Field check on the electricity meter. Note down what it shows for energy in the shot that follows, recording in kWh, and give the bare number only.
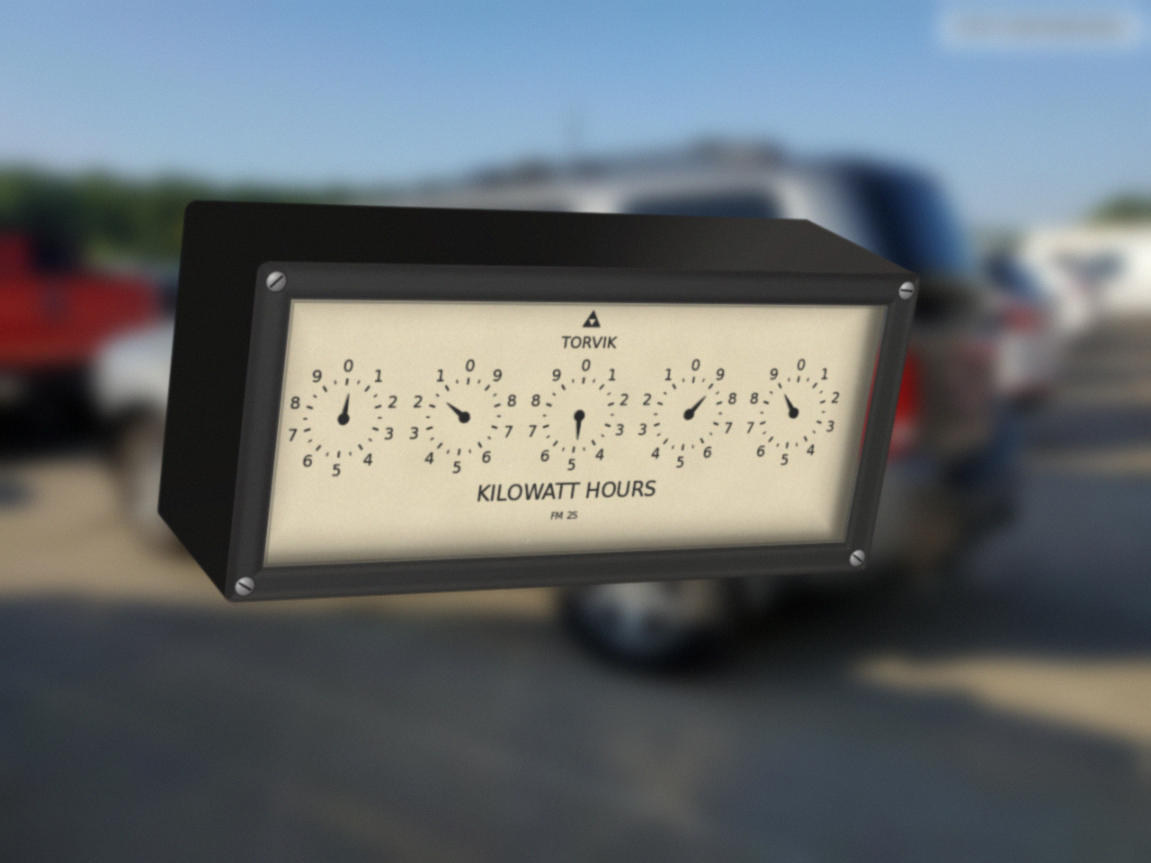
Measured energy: 1489
